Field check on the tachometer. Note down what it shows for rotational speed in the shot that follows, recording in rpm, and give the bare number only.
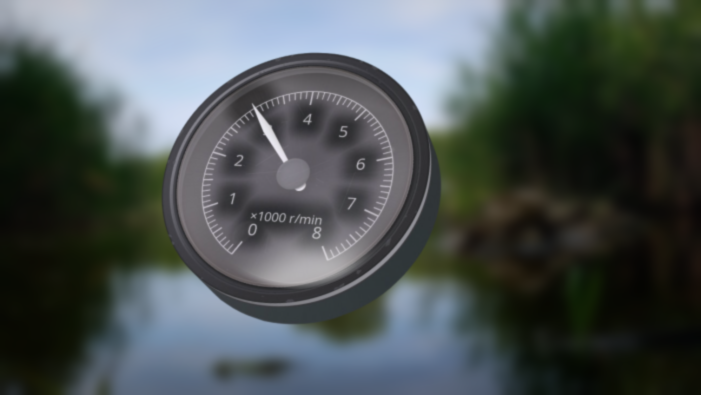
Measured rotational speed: 3000
